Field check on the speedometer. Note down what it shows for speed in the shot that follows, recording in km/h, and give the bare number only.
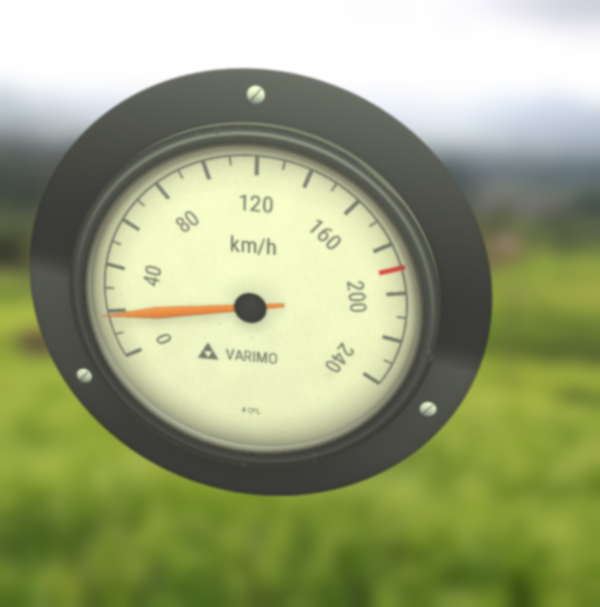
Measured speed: 20
